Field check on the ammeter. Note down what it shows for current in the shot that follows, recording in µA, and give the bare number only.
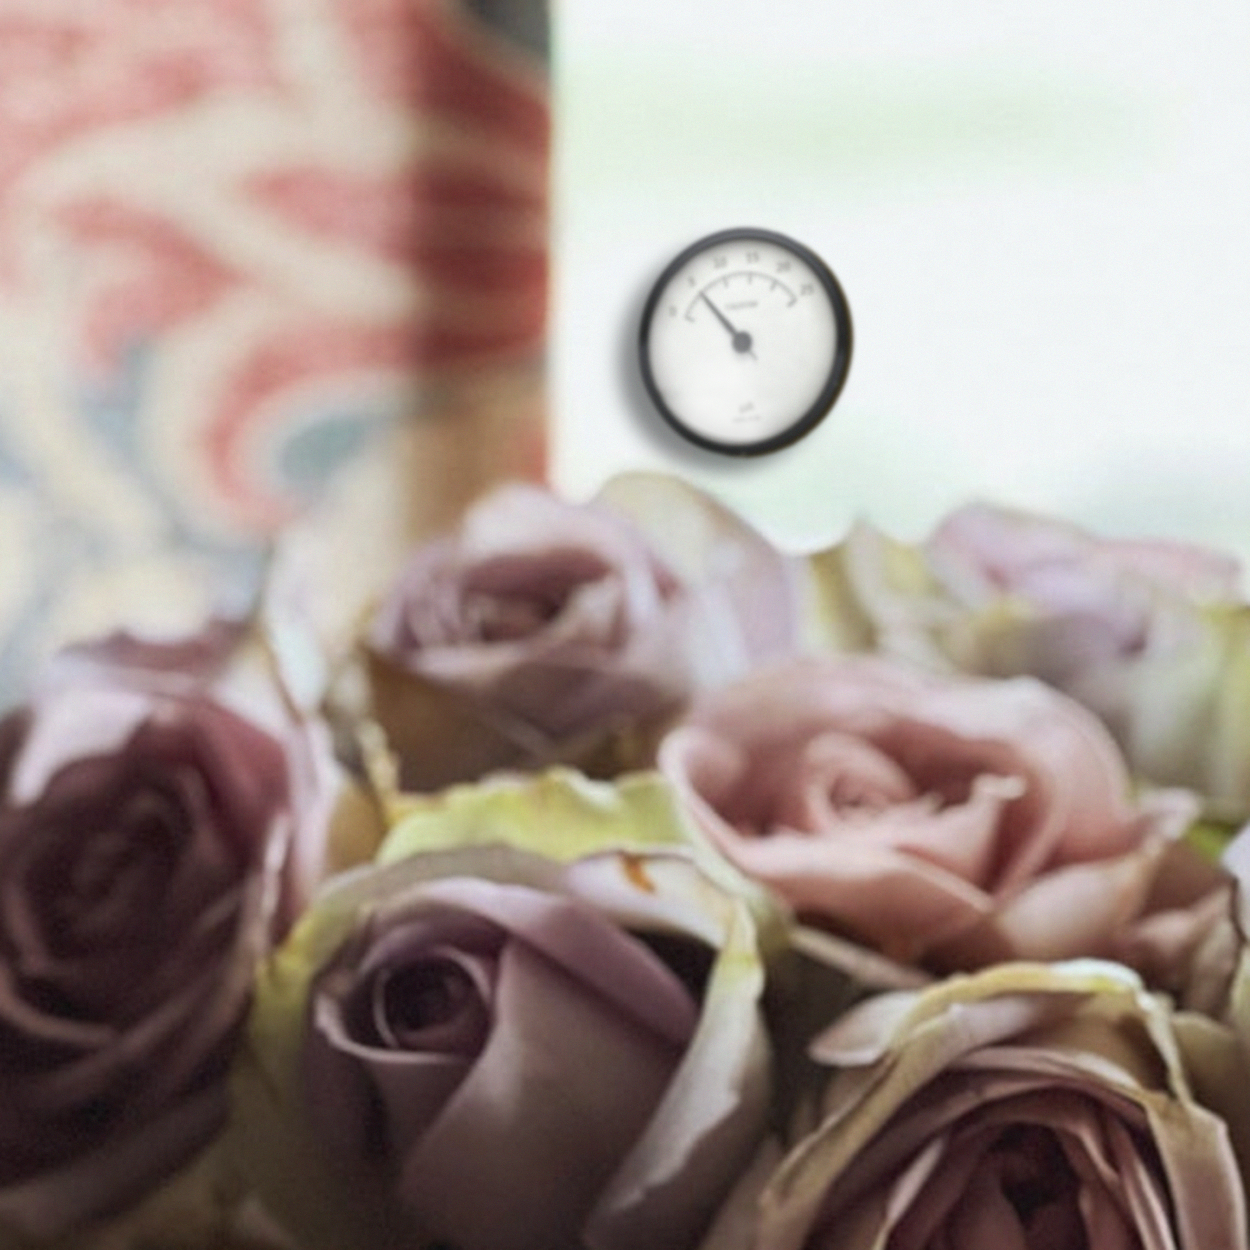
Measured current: 5
